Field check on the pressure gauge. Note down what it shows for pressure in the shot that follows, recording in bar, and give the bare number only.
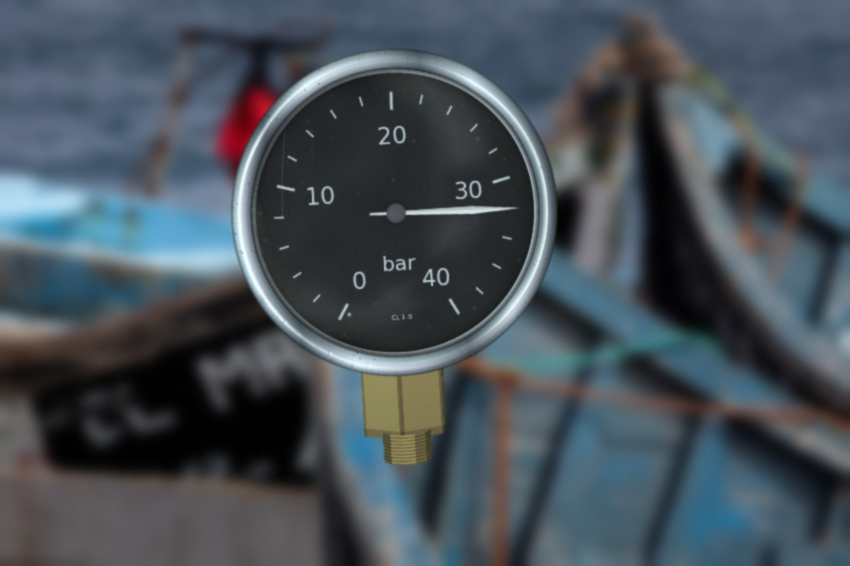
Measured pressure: 32
